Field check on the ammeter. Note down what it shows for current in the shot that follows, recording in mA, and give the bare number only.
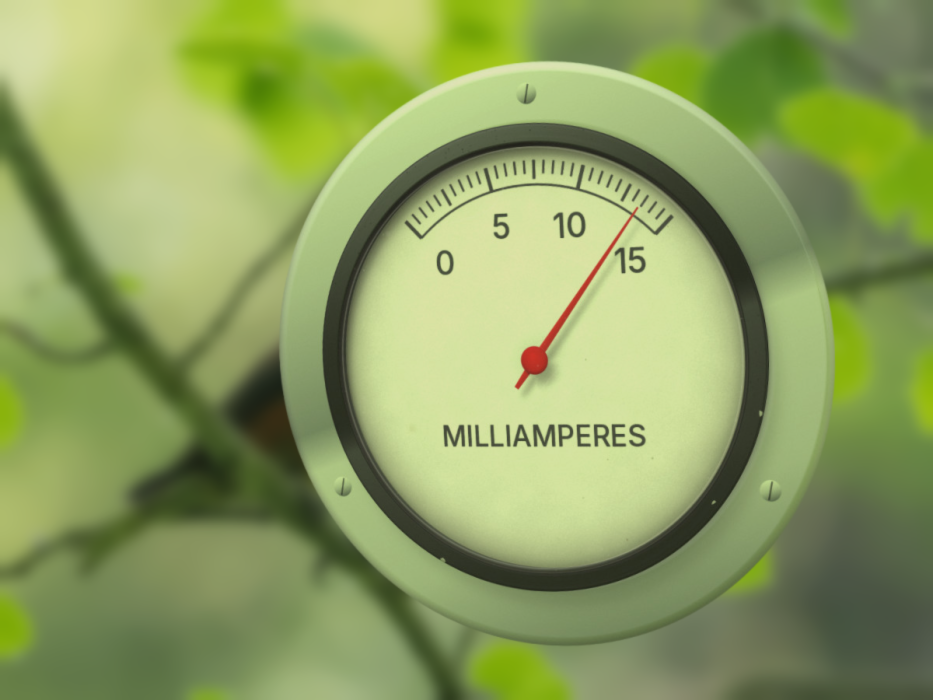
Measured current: 13.5
